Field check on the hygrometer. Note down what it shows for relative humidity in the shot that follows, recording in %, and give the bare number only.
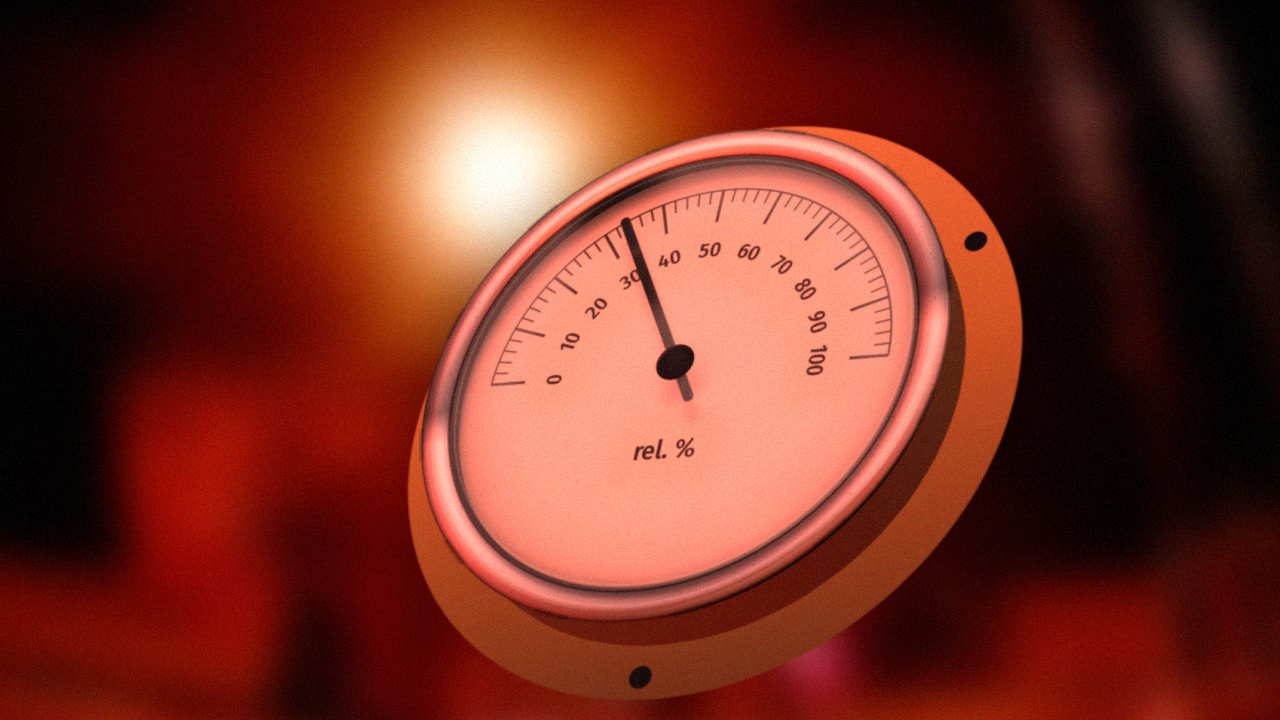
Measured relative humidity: 34
